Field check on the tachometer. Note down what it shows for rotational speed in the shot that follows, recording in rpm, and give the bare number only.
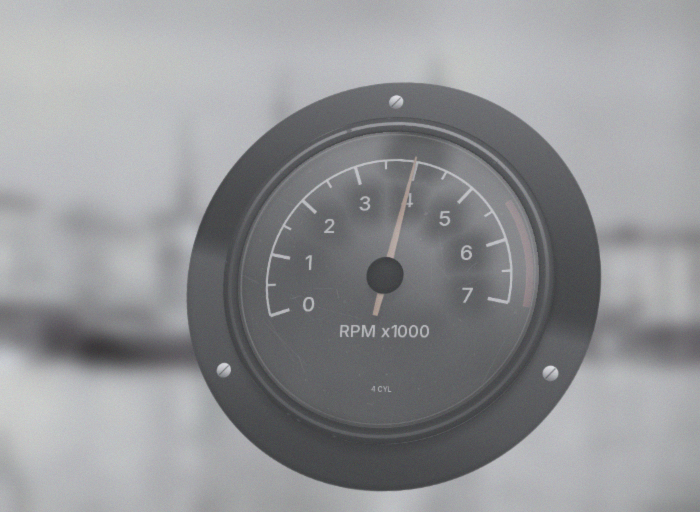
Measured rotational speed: 4000
